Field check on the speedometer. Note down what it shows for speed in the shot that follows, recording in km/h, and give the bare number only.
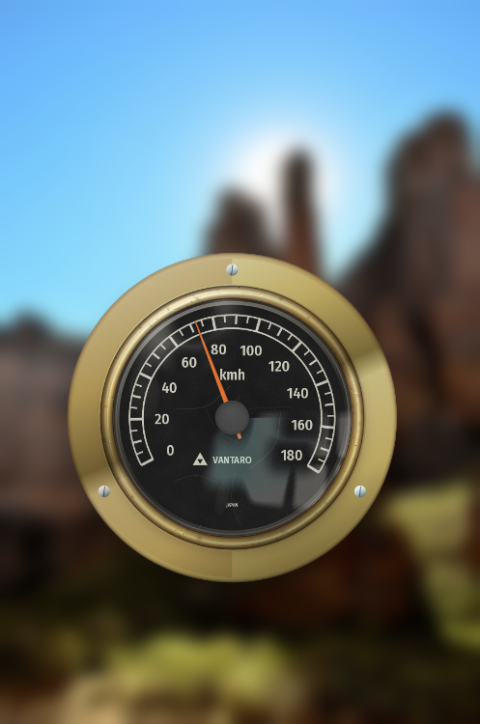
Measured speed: 72.5
